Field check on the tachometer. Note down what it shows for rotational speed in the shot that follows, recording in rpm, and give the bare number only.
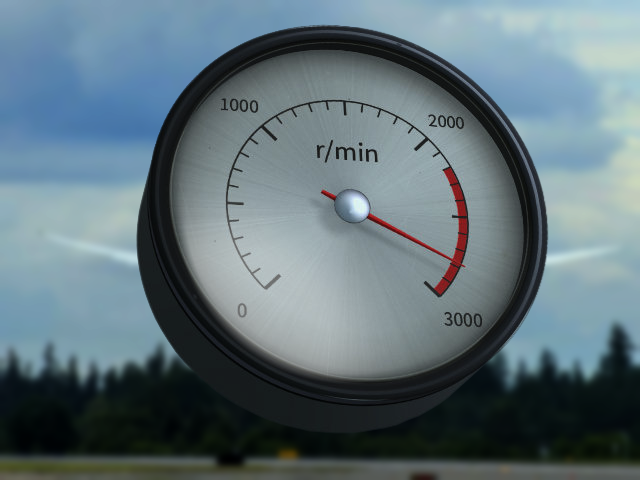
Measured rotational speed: 2800
